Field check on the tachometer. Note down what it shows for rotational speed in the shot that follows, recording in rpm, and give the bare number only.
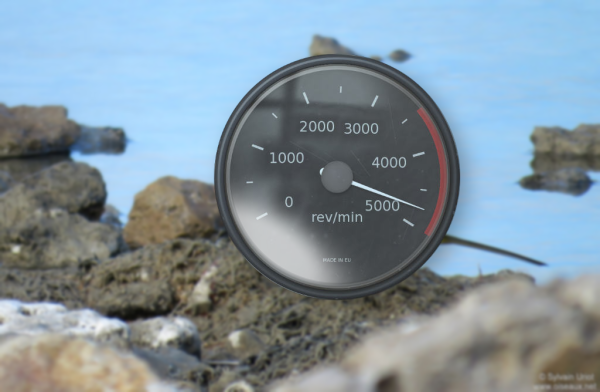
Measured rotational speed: 4750
